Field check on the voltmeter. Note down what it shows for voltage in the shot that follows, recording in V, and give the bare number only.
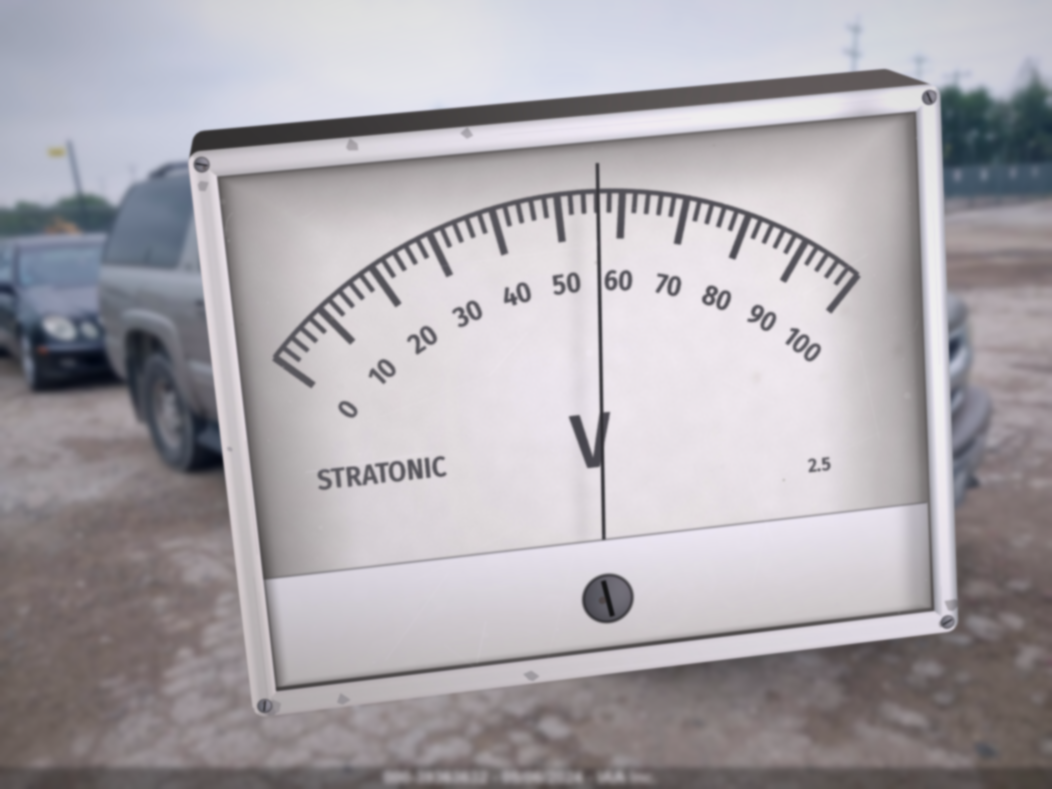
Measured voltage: 56
